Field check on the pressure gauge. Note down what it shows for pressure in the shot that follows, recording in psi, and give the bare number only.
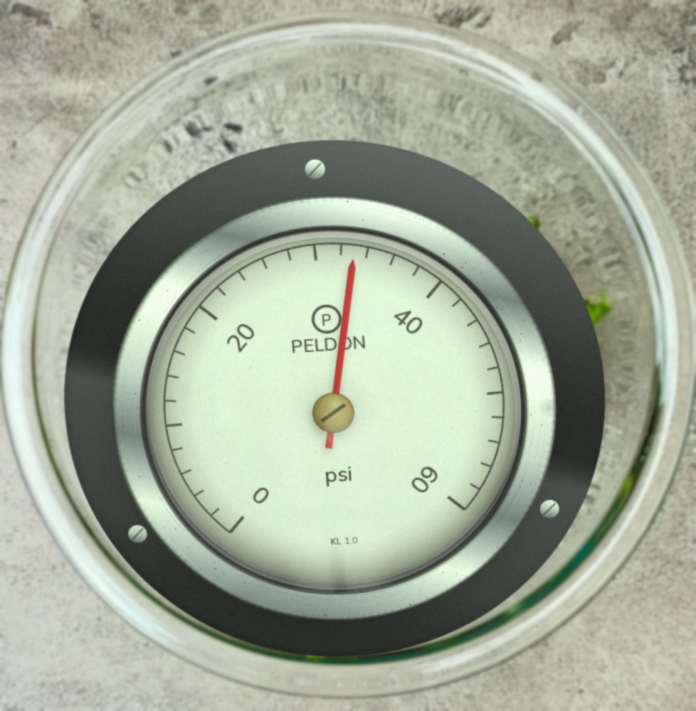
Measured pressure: 33
